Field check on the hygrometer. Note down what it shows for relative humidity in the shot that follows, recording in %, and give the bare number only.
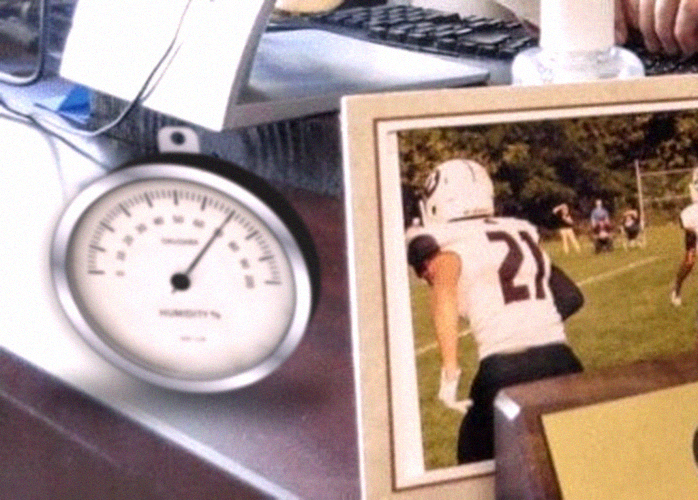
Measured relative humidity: 70
